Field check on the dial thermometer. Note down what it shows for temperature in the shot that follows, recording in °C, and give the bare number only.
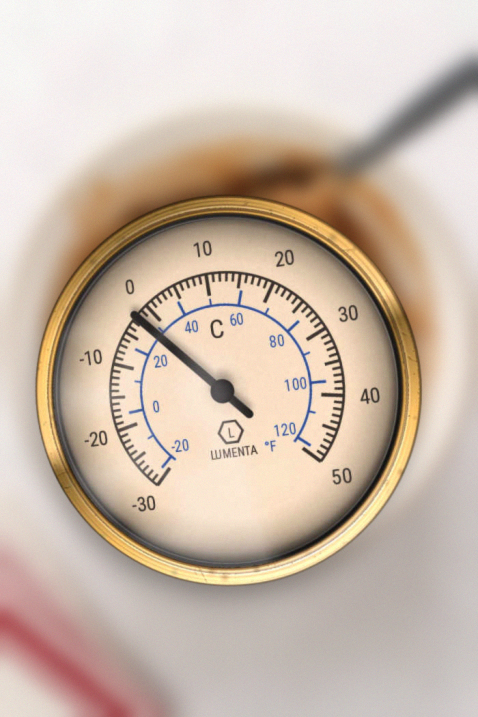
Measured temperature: -2
